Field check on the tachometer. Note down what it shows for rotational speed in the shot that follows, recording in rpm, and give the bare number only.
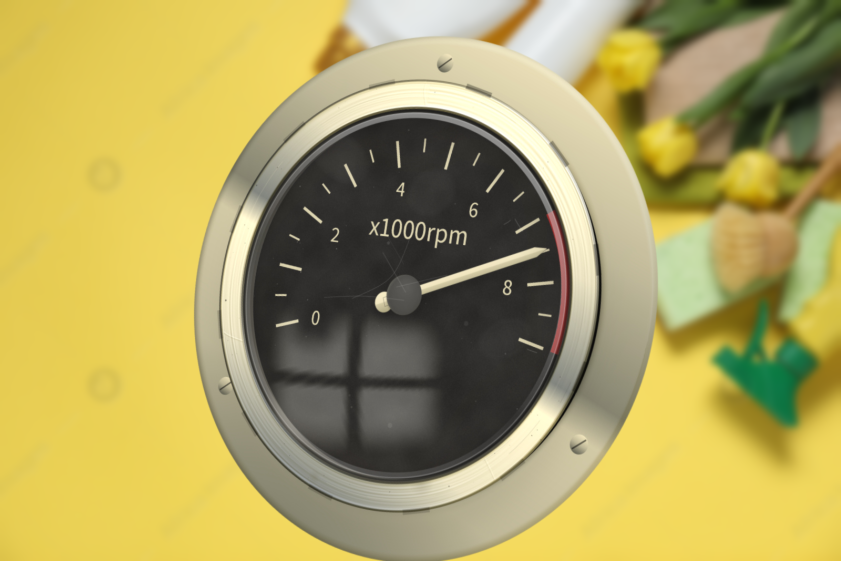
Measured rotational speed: 7500
